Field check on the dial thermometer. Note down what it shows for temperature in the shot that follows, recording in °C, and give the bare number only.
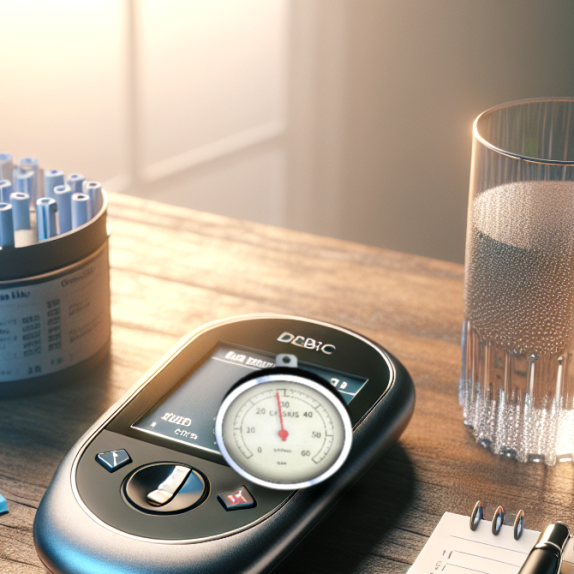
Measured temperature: 28
